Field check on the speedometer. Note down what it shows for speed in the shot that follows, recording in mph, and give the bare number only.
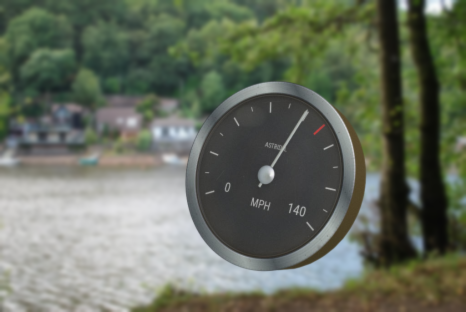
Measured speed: 80
